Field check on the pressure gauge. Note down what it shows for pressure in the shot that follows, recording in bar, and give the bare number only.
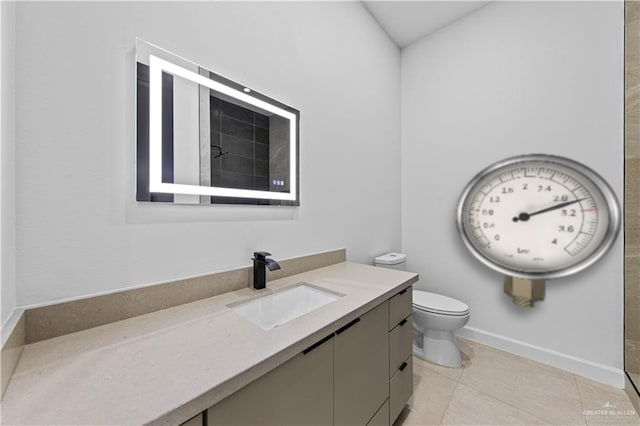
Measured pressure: 3
